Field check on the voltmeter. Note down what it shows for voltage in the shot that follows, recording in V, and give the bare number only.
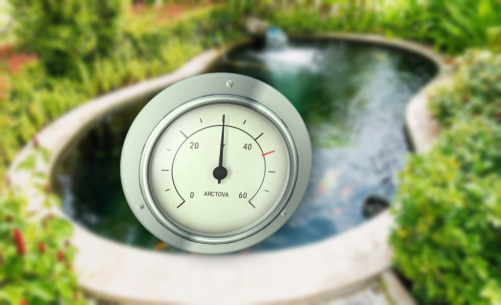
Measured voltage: 30
